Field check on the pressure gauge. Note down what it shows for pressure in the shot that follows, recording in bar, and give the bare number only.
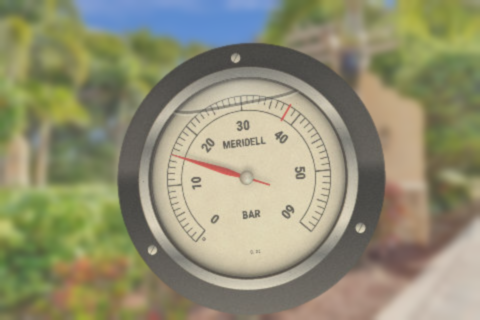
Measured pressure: 15
